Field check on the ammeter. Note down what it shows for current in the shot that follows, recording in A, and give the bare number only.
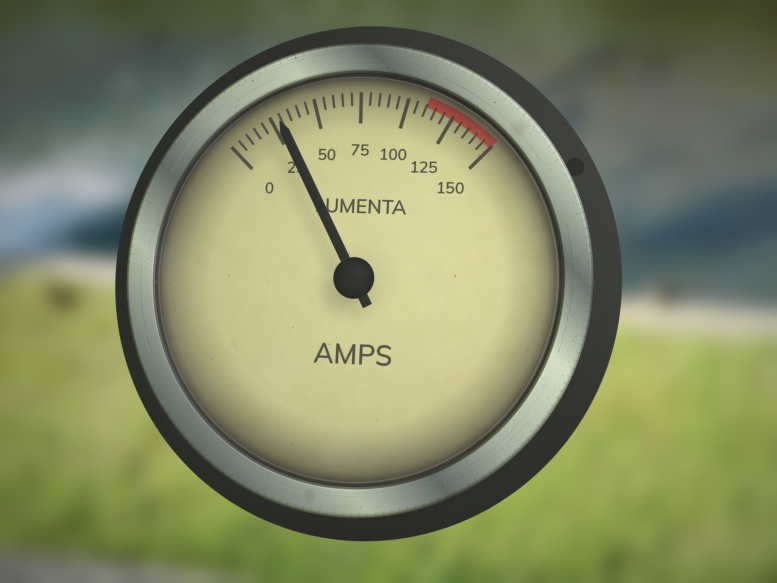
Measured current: 30
